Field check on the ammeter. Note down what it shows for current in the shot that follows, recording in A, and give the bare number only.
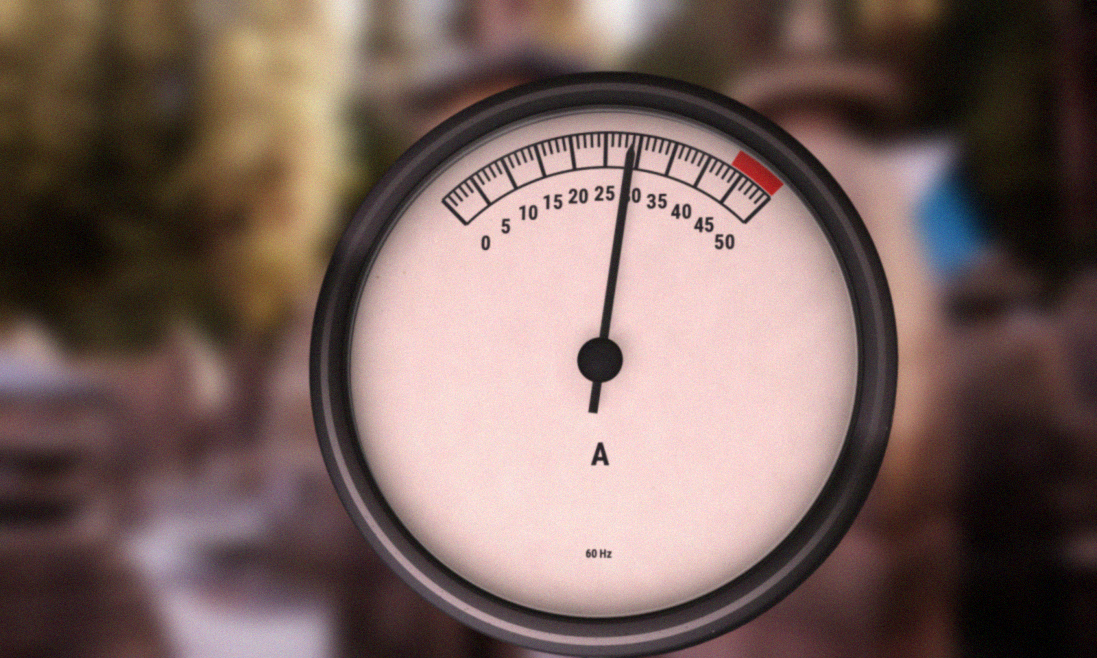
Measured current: 29
